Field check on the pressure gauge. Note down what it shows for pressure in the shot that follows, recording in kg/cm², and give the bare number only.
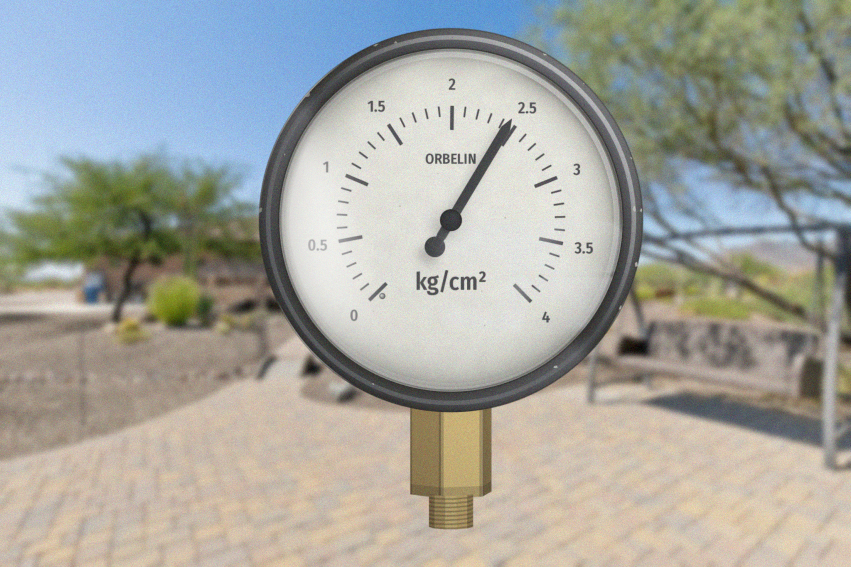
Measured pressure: 2.45
